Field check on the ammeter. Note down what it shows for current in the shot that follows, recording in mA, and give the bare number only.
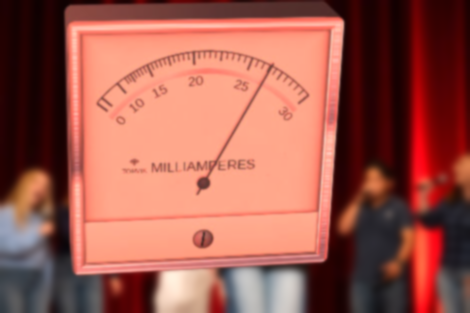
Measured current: 26.5
